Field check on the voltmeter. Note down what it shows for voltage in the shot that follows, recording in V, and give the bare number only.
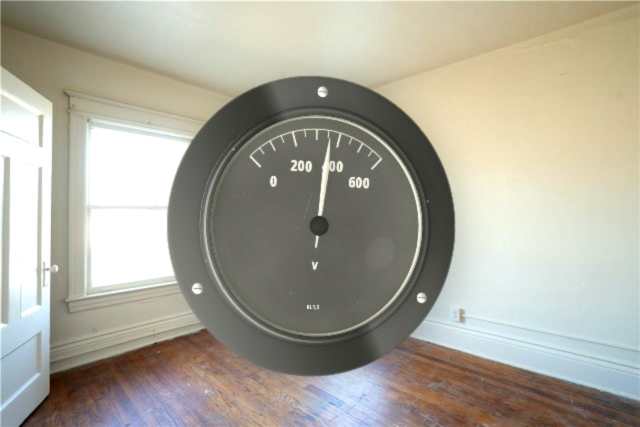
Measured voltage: 350
